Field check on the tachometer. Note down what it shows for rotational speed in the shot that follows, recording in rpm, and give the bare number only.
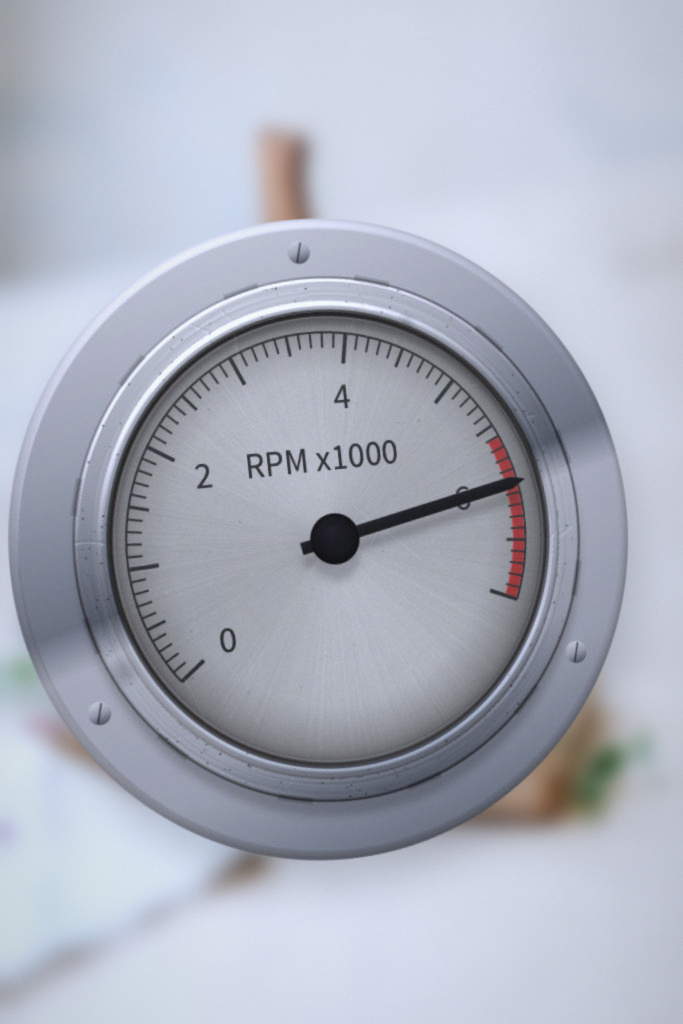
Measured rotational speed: 6000
